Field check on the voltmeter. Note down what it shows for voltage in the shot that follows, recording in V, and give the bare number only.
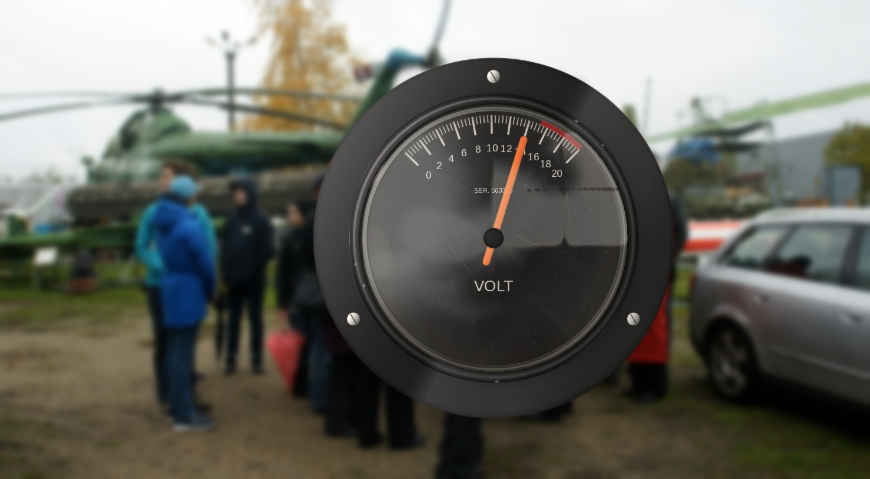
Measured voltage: 14
